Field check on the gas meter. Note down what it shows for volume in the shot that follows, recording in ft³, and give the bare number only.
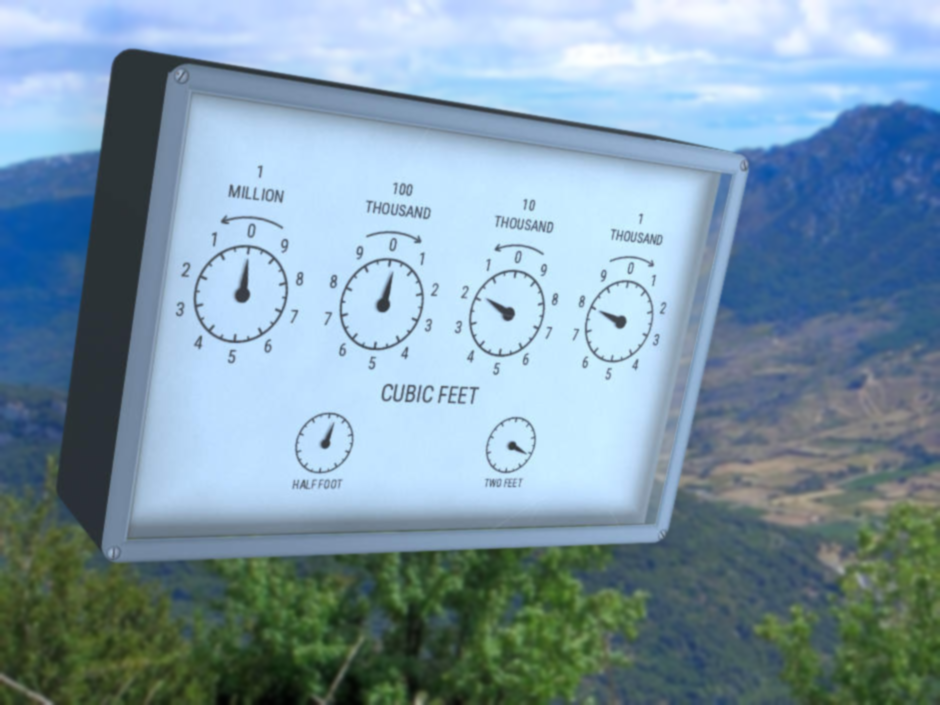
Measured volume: 1800
